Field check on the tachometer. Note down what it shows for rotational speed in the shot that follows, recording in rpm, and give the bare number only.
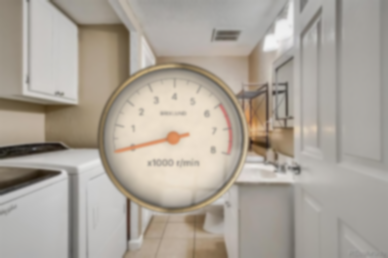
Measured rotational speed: 0
